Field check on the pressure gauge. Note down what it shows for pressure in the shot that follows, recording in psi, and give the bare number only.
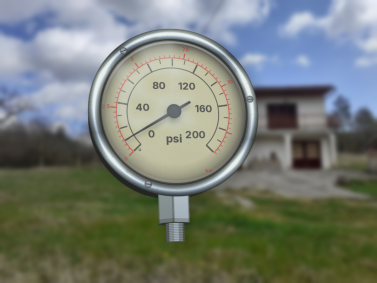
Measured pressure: 10
